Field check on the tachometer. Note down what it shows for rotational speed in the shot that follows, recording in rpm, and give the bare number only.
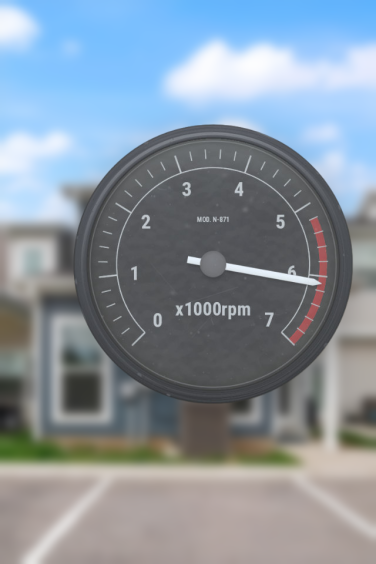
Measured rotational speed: 6100
